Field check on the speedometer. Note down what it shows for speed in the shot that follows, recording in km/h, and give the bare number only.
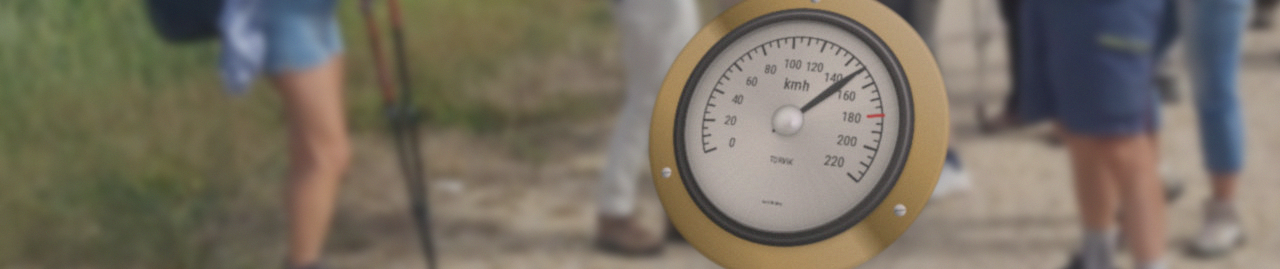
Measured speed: 150
